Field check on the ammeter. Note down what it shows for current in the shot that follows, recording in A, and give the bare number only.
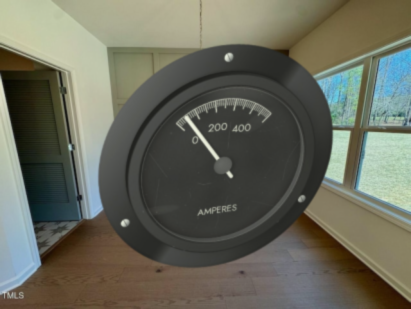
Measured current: 50
